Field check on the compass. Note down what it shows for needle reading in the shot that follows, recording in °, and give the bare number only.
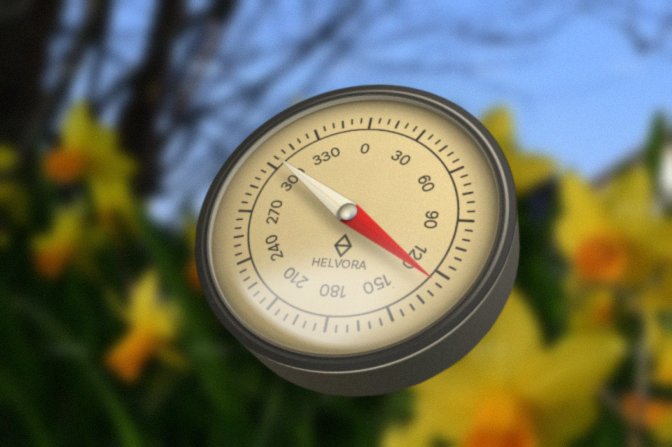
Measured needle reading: 125
